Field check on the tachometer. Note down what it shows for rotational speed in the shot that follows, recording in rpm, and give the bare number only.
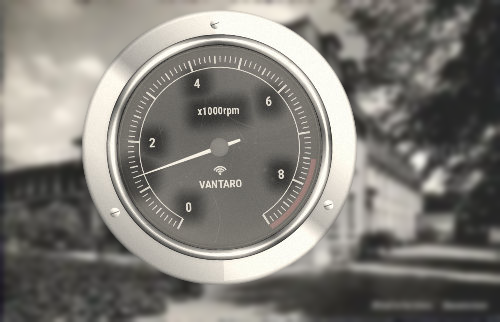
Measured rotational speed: 1300
